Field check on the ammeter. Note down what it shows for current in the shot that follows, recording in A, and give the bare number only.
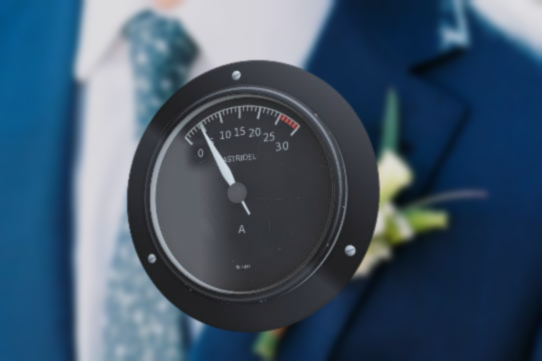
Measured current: 5
